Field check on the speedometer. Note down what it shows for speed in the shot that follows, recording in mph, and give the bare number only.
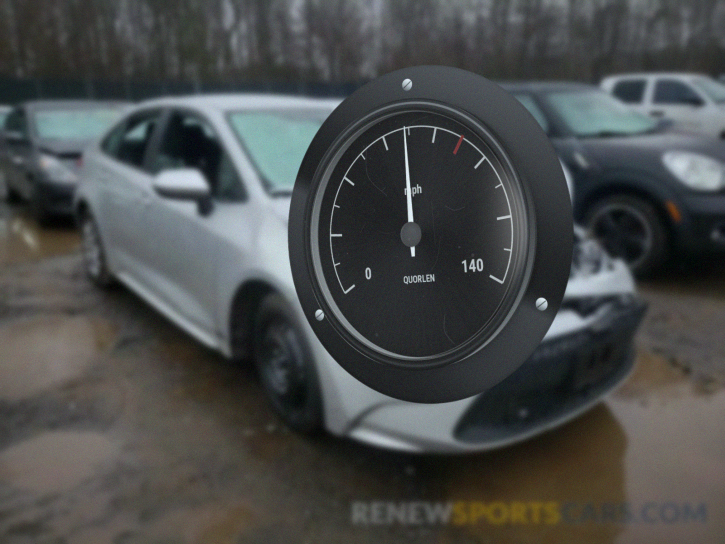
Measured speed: 70
